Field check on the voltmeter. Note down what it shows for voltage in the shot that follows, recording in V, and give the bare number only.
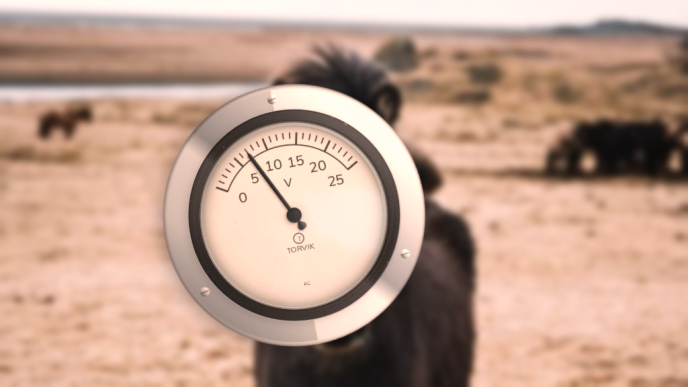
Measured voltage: 7
